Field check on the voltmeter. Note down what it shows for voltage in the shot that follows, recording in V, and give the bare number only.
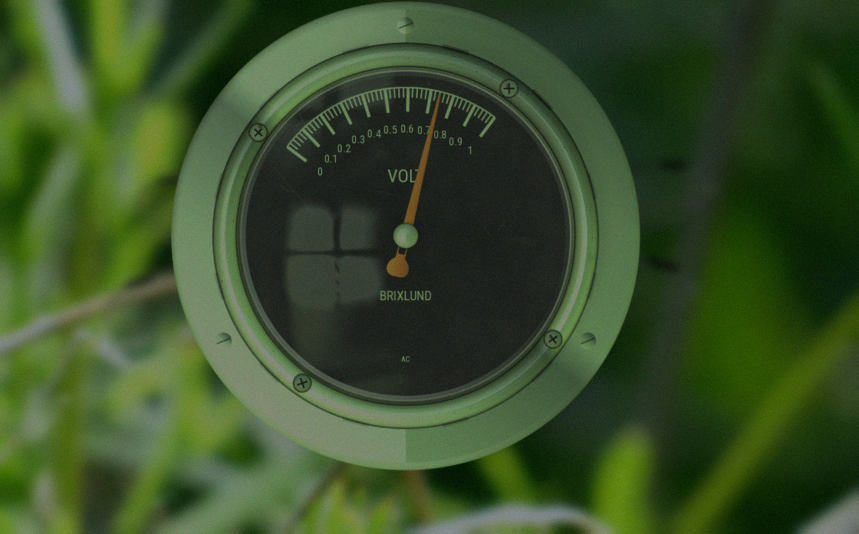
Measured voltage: 0.74
